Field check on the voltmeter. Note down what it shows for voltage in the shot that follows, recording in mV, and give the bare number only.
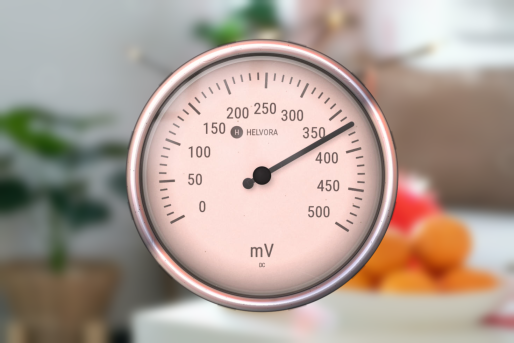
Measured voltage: 370
